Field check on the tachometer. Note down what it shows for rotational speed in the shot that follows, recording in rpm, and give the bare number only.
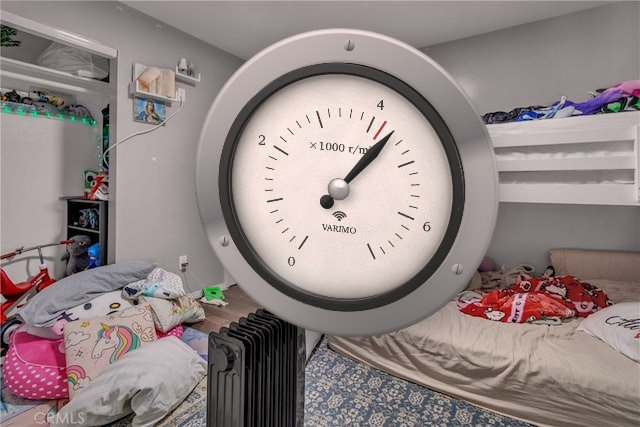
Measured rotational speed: 4400
